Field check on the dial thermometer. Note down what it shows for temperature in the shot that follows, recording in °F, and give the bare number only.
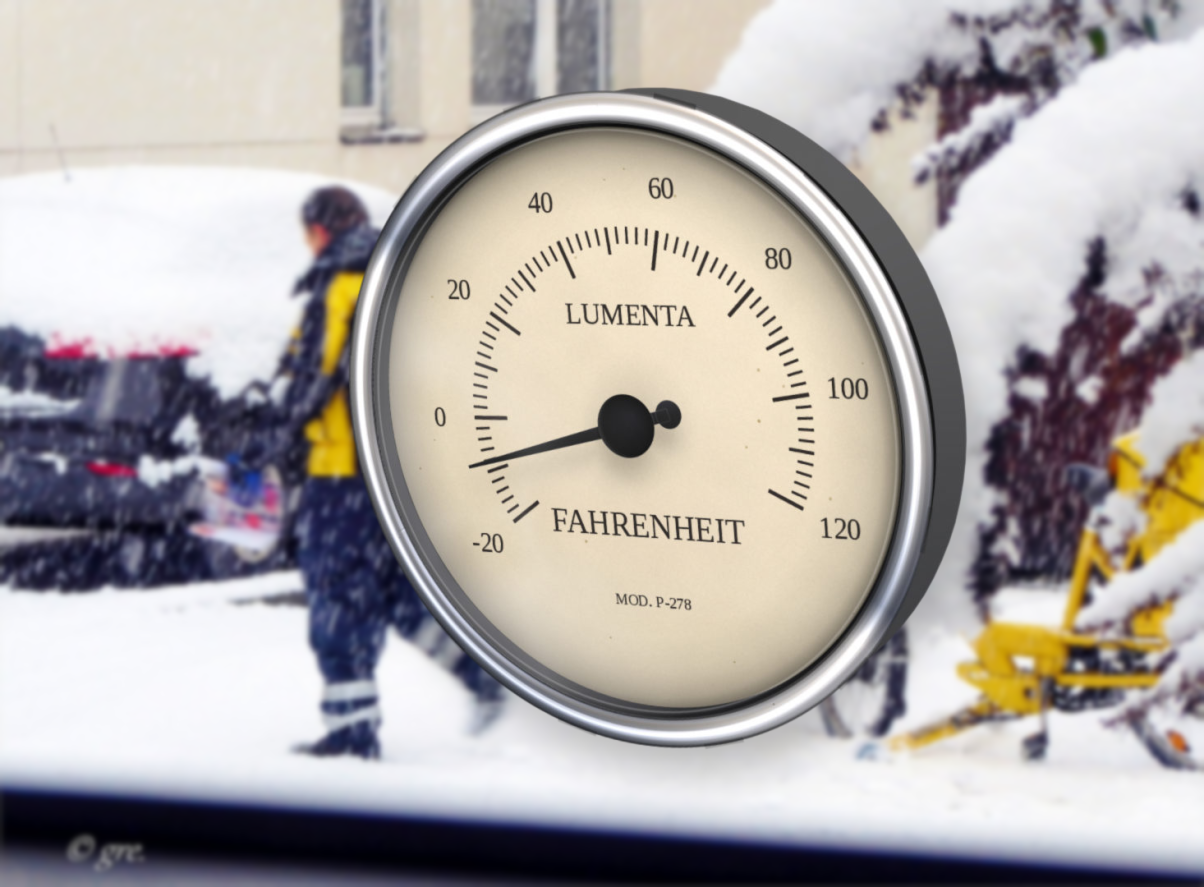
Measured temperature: -8
